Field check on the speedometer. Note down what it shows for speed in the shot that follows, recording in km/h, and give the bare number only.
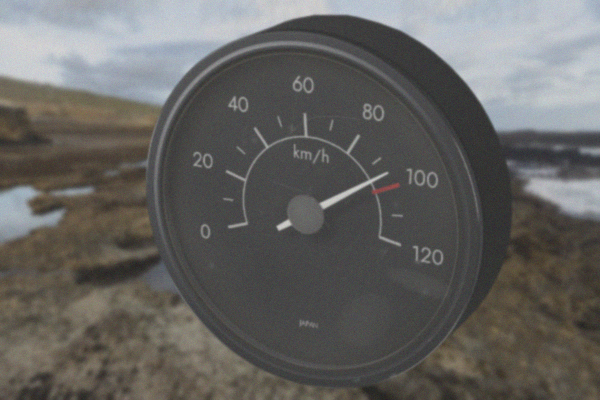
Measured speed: 95
